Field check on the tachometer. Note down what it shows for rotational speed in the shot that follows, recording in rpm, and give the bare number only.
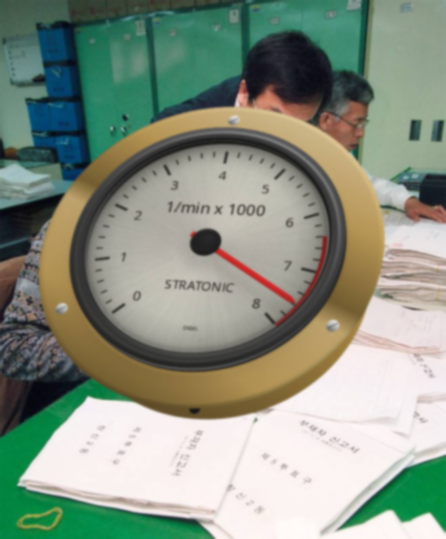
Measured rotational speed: 7600
